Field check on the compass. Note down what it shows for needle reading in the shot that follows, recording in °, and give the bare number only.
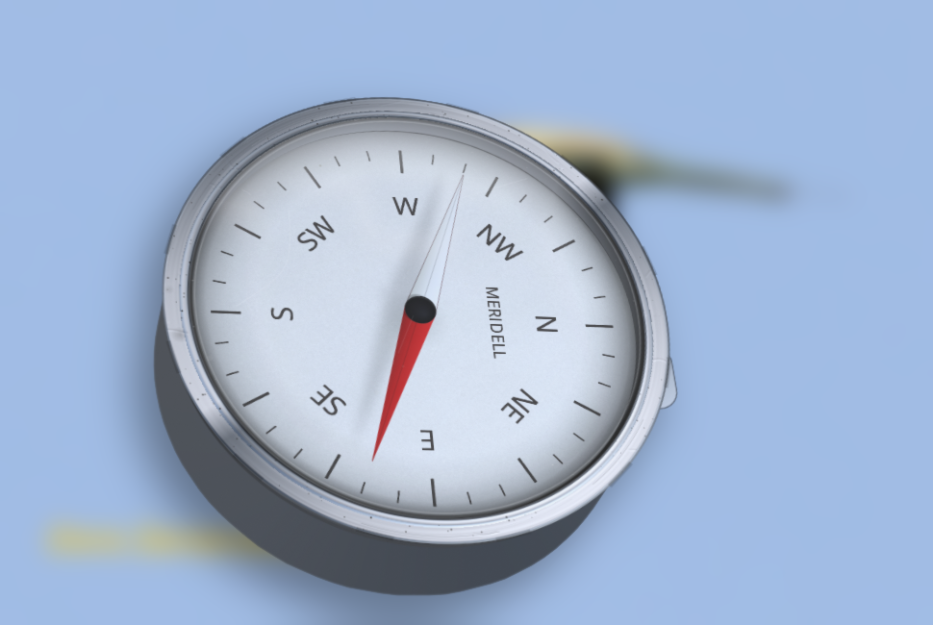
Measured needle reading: 110
